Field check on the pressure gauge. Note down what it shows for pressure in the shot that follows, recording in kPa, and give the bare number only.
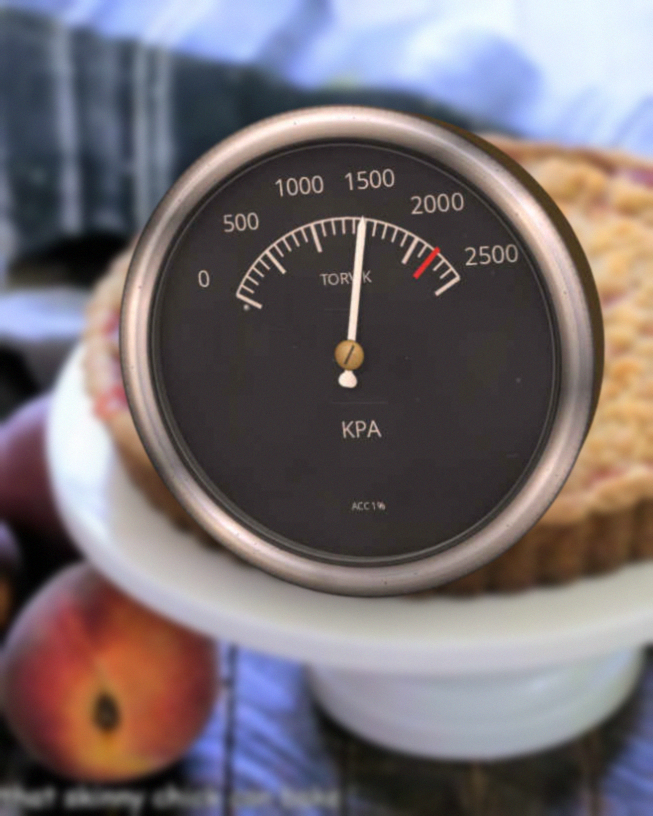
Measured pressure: 1500
